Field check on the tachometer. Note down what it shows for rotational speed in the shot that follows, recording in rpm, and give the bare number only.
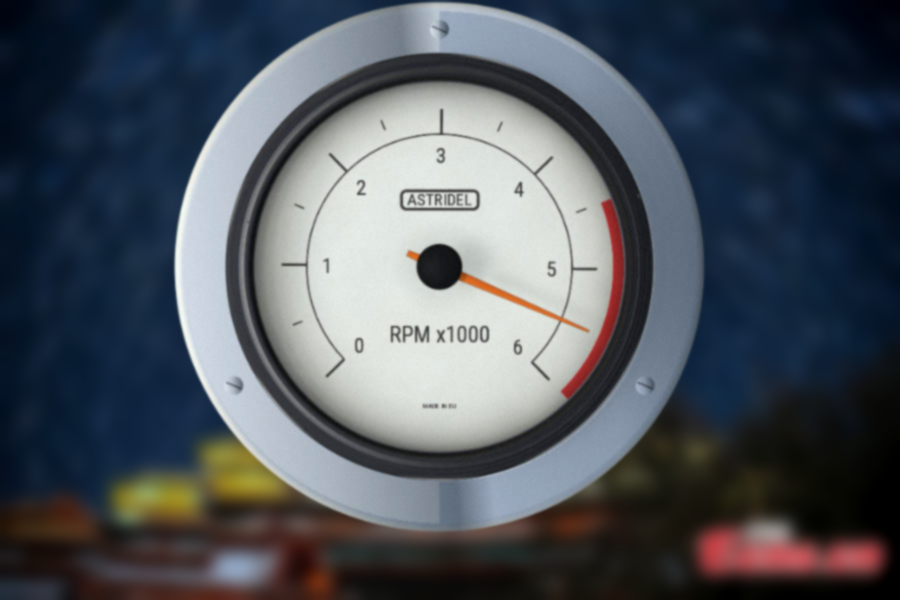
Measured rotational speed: 5500
